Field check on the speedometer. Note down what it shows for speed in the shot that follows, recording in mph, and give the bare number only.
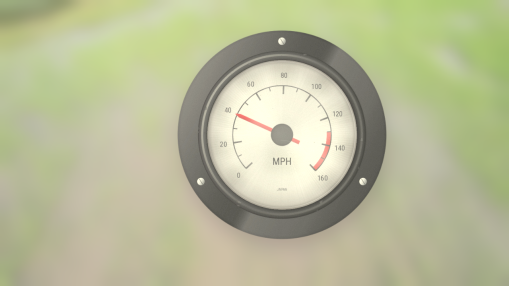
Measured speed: 40
